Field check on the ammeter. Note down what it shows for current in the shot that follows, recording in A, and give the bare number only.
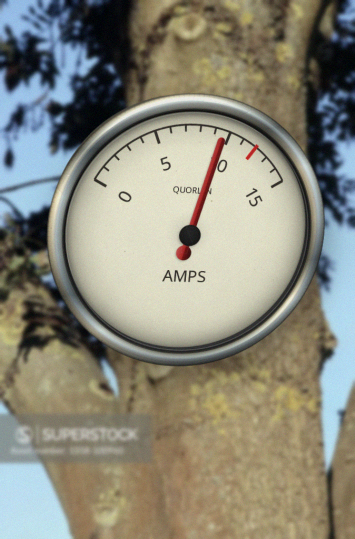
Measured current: 9.5
